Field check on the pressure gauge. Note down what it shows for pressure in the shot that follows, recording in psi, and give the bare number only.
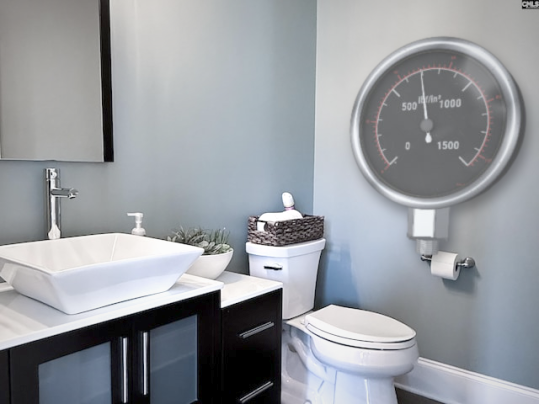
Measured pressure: 700
